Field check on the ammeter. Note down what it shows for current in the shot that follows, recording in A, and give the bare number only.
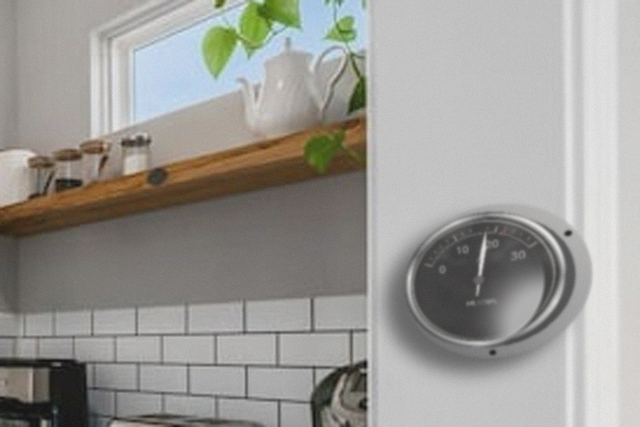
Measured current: 18
